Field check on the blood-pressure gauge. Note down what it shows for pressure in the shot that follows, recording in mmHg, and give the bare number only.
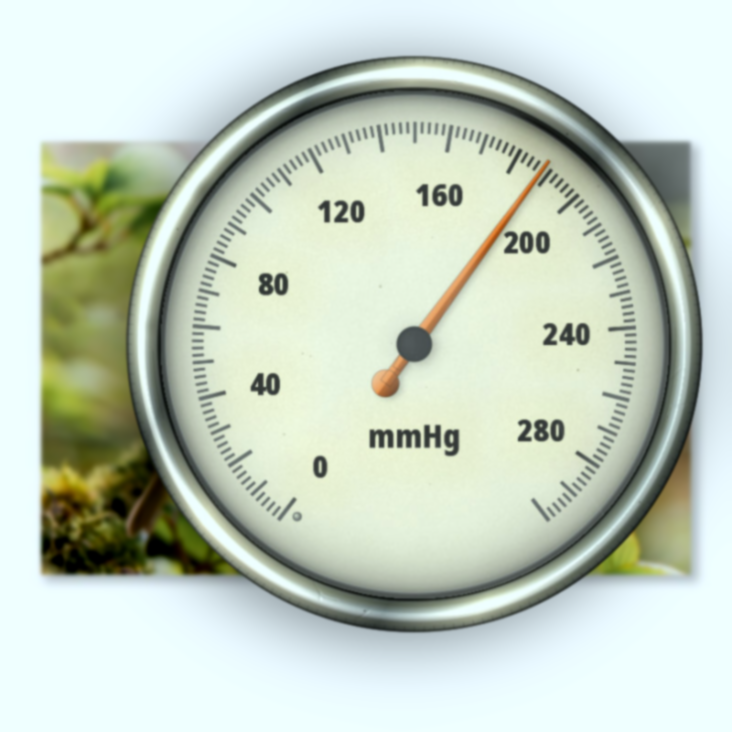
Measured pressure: 188
